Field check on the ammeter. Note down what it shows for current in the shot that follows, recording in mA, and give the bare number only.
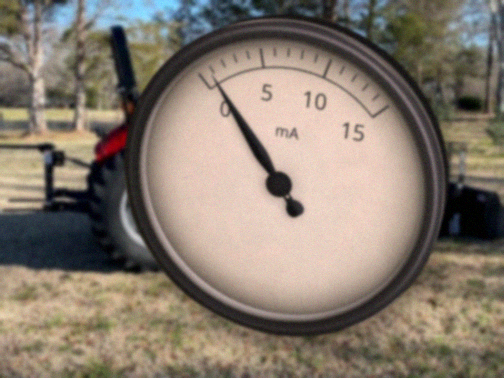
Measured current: 1
